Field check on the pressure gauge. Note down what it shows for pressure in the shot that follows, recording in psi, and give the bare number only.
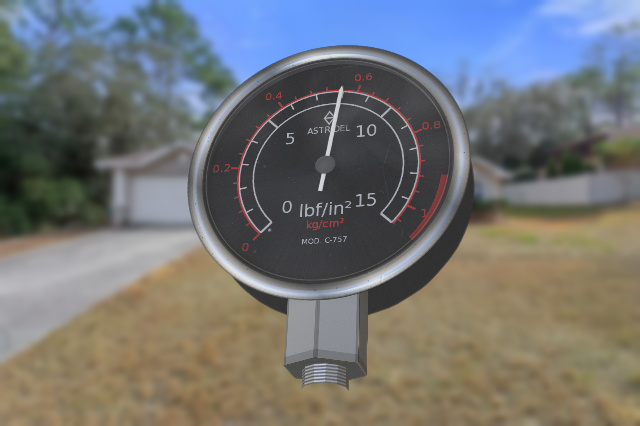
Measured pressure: 8
